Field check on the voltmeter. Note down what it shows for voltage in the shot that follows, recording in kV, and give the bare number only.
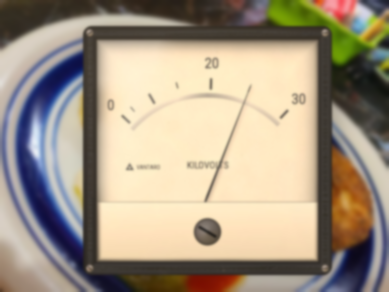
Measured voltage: 25
